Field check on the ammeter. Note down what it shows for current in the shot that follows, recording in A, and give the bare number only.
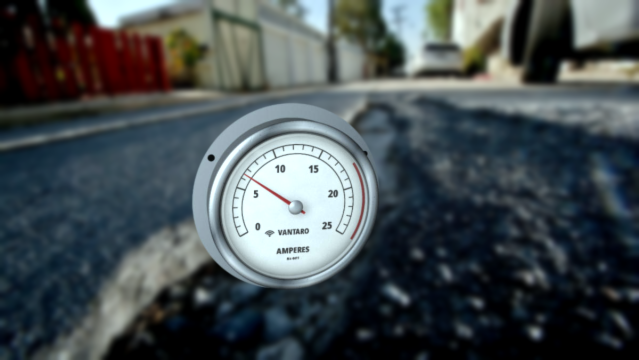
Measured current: 6.5
